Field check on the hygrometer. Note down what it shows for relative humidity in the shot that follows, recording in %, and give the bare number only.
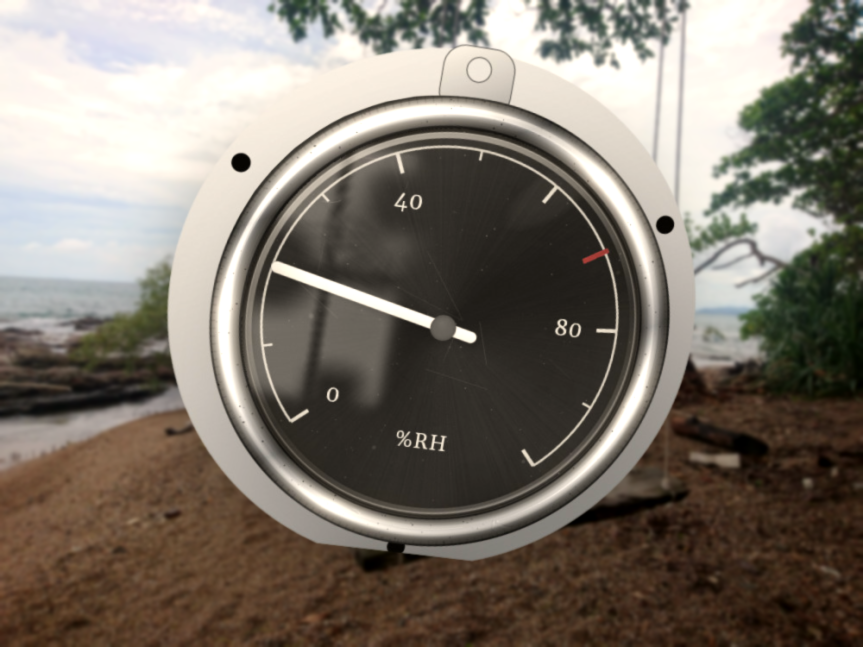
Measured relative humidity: 20
